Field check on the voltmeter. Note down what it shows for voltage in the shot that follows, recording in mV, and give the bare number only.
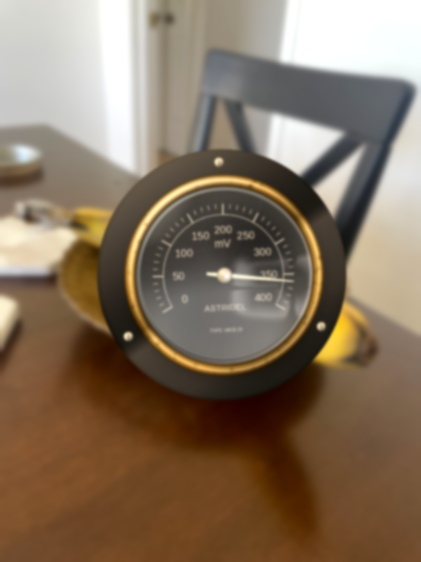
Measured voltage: 360
